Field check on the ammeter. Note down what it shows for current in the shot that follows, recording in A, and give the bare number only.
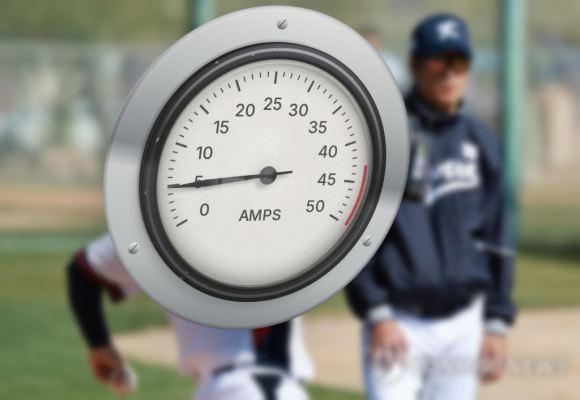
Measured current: 5
